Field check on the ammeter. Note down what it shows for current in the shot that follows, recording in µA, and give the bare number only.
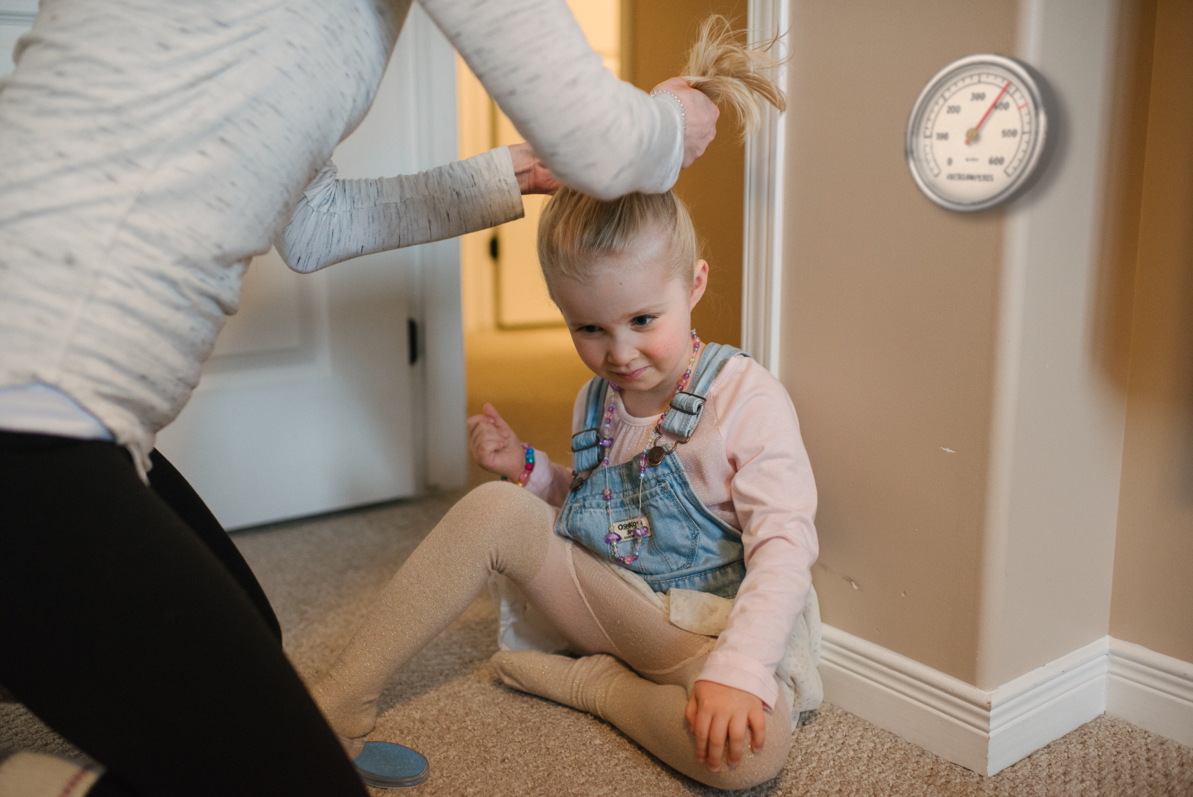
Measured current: 380
